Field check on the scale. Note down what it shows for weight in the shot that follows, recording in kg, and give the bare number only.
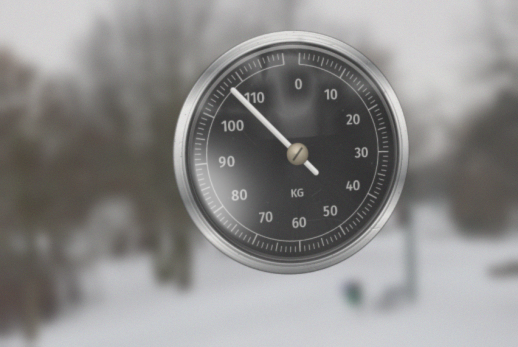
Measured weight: 107
